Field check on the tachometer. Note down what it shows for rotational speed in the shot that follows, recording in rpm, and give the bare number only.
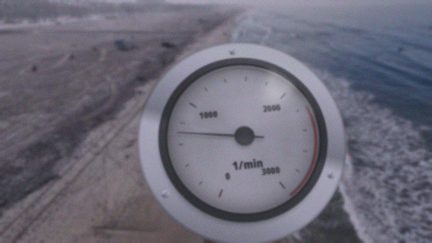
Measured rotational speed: 700
